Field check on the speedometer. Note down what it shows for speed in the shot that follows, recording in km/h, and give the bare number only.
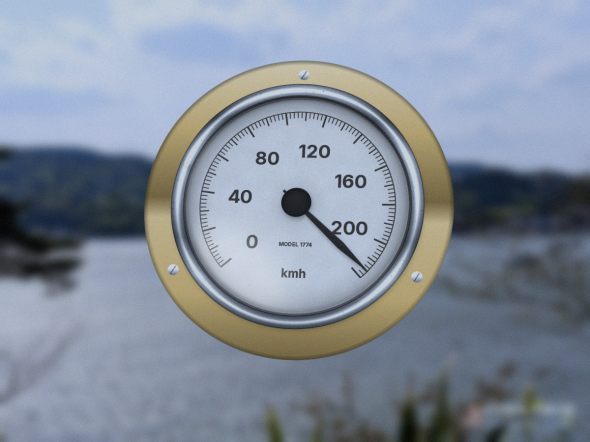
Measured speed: 216
